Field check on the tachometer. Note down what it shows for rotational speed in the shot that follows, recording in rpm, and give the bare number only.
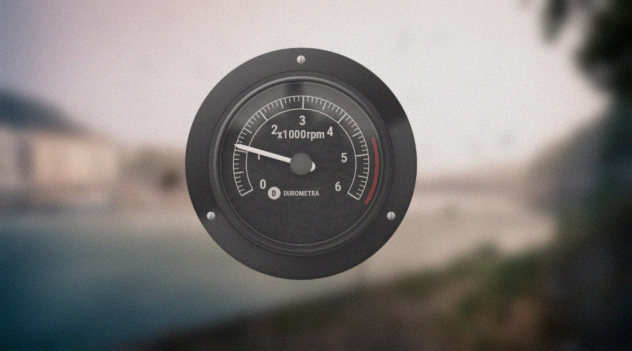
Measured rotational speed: 1100
